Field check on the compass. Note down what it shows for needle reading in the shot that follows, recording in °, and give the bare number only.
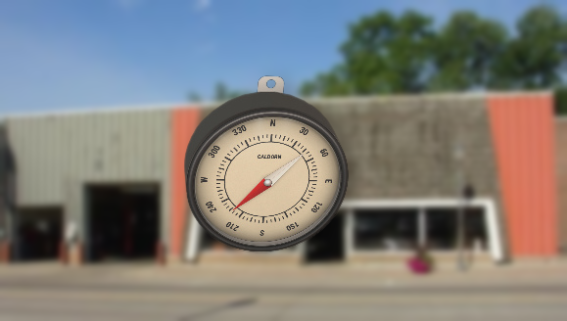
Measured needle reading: 225
